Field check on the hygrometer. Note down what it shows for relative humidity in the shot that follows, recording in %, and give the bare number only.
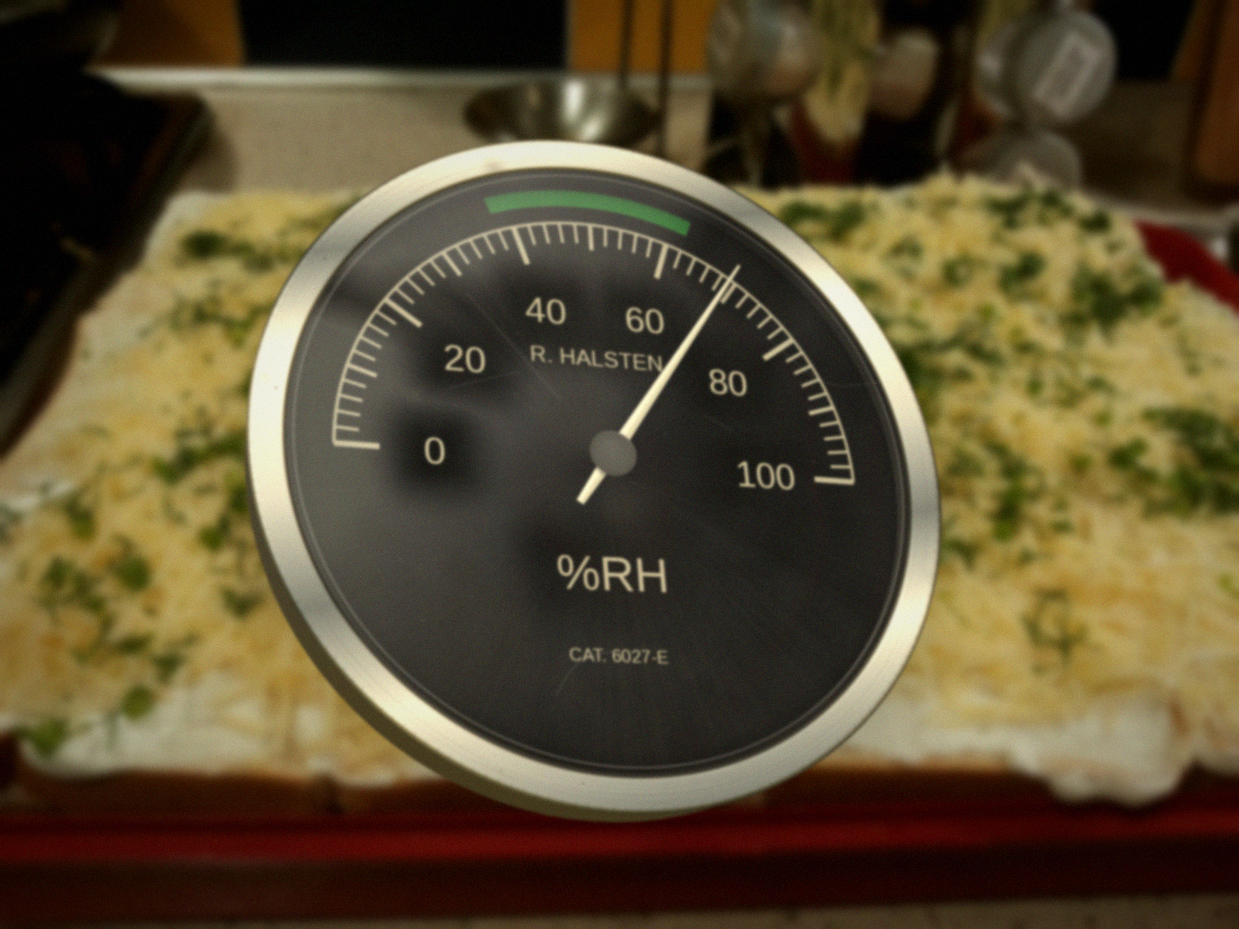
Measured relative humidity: 69
